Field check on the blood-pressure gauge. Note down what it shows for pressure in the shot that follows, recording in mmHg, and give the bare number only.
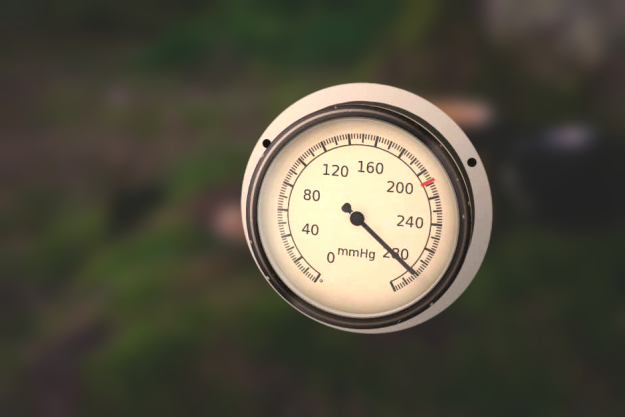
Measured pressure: 280
